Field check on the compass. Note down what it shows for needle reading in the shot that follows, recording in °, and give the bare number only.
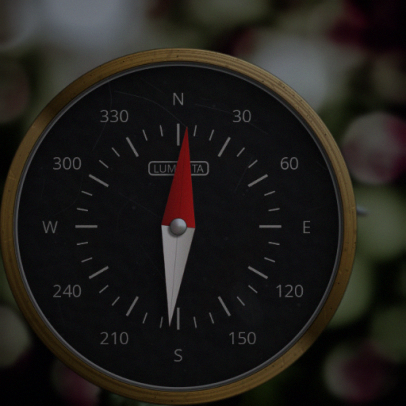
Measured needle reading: 5
